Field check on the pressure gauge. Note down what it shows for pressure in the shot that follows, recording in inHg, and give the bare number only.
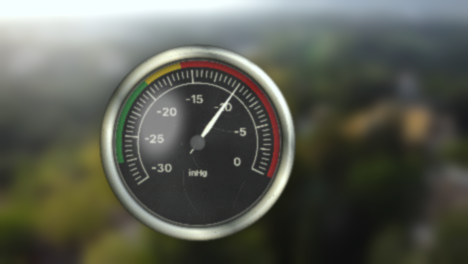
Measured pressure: -10
